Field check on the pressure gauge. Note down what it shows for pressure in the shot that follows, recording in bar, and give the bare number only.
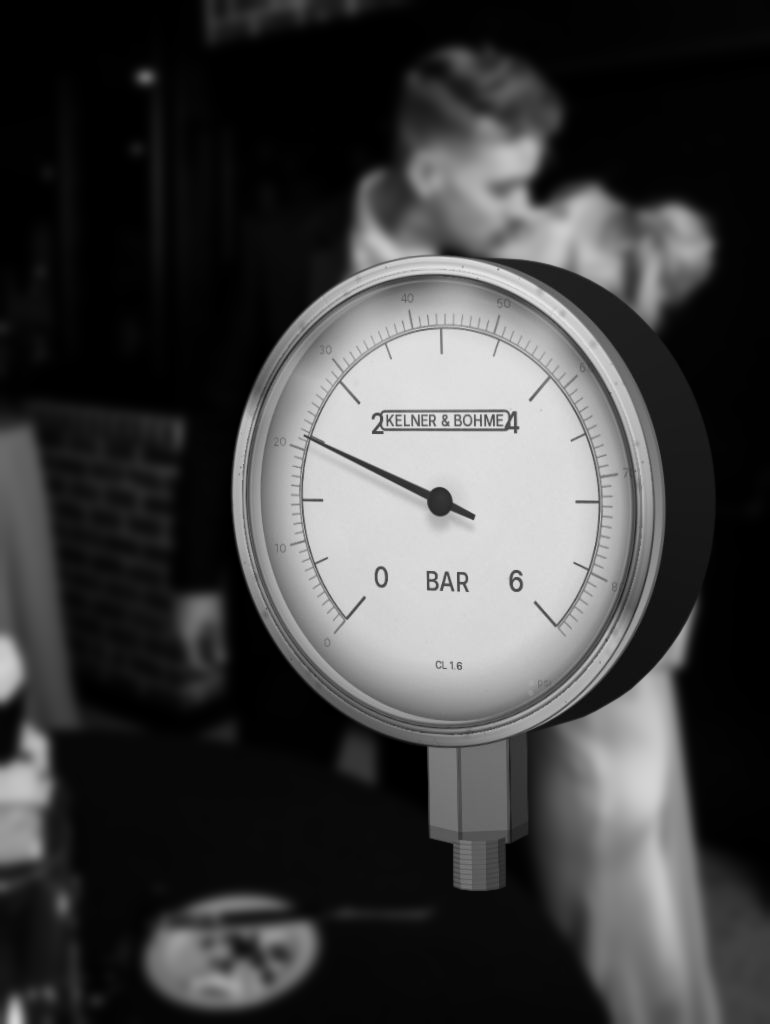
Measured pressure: 1.5
